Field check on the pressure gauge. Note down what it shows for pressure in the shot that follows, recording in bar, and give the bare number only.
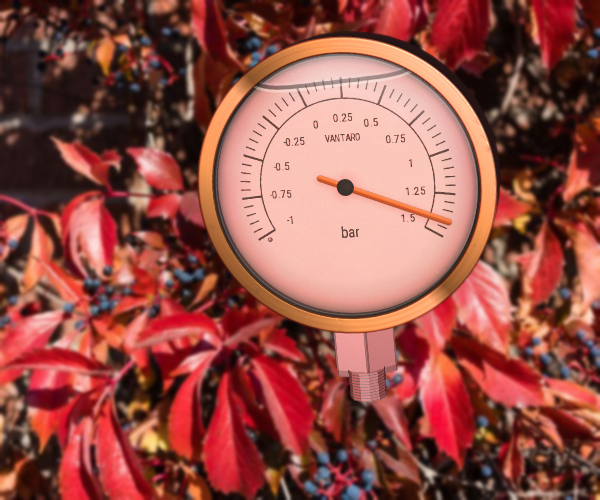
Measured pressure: 1.4
